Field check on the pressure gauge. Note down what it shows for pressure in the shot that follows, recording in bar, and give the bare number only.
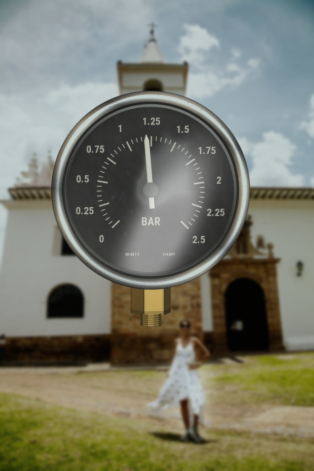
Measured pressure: 1.2
